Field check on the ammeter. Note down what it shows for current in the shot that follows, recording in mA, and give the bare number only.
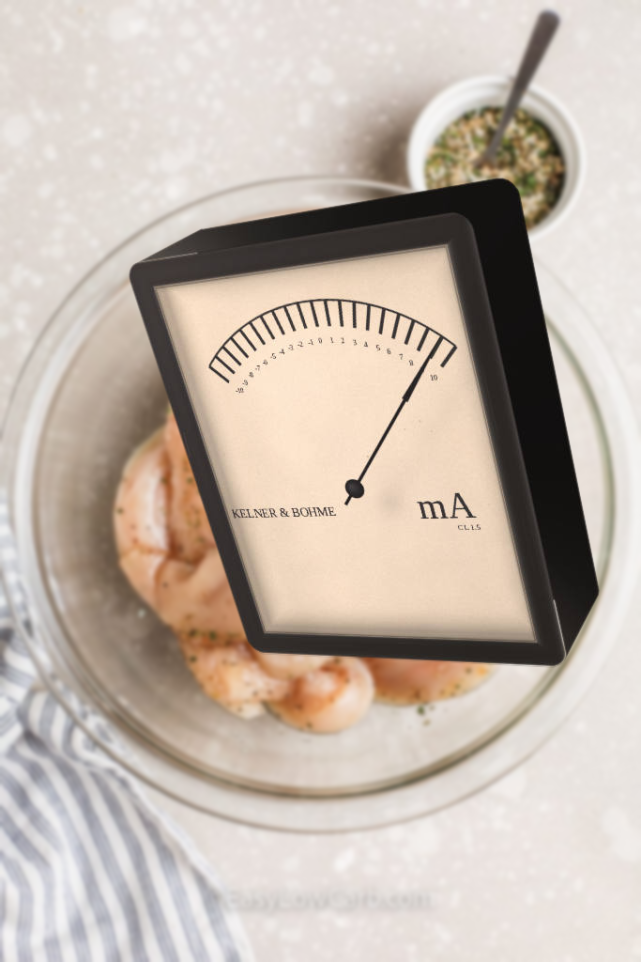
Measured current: 9
